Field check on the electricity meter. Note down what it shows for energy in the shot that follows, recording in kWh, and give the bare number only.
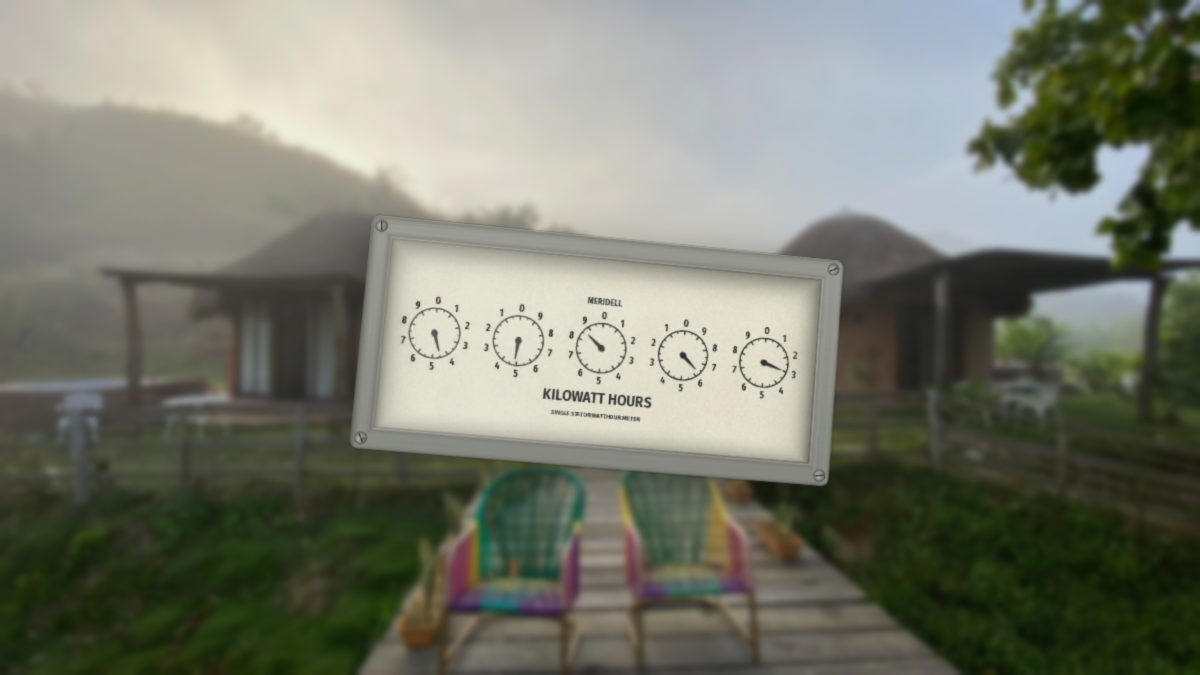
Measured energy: 44863
